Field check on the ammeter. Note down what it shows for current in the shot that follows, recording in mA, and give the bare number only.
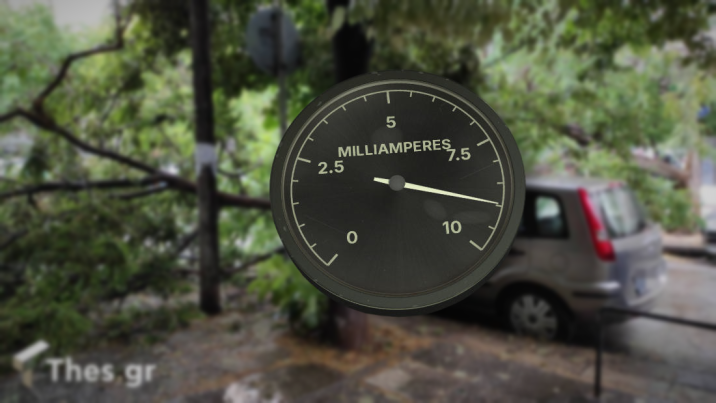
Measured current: 9
